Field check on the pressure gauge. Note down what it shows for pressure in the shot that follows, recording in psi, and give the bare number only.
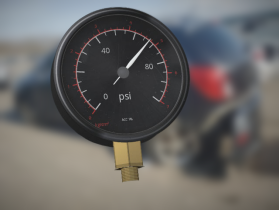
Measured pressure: 67.5
